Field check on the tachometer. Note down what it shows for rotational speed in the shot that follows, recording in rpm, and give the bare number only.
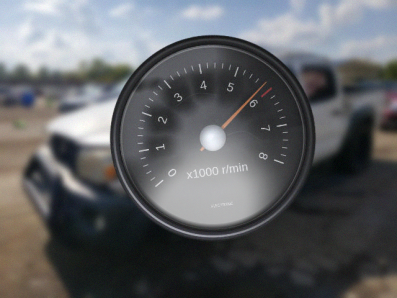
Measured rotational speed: 5800
